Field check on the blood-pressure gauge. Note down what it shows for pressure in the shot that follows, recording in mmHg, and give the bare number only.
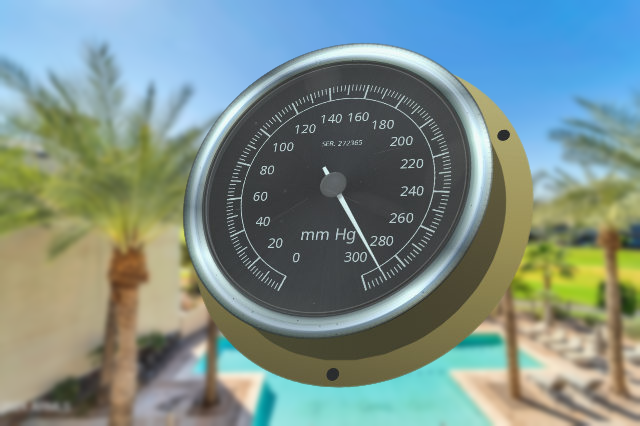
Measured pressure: 290
